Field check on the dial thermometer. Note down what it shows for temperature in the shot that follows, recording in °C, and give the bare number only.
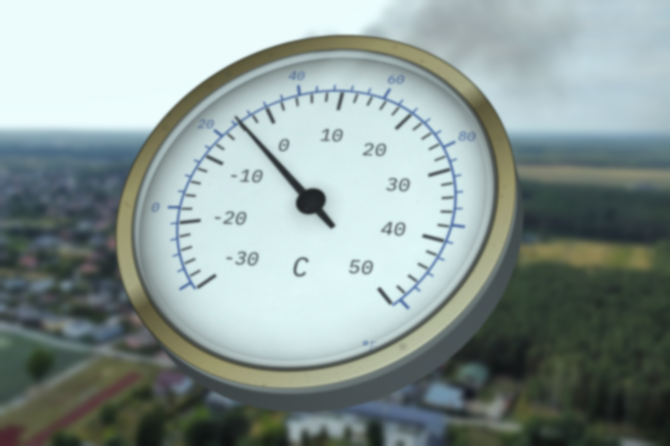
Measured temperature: -4
